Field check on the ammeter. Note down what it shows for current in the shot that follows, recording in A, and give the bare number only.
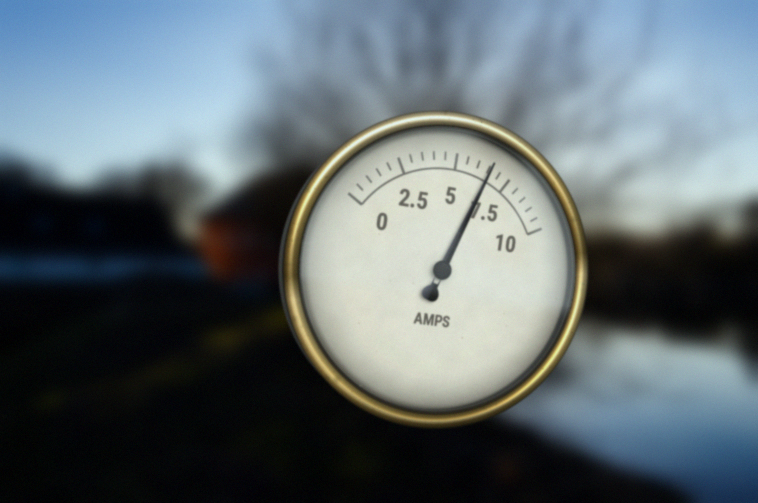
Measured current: 6.5
